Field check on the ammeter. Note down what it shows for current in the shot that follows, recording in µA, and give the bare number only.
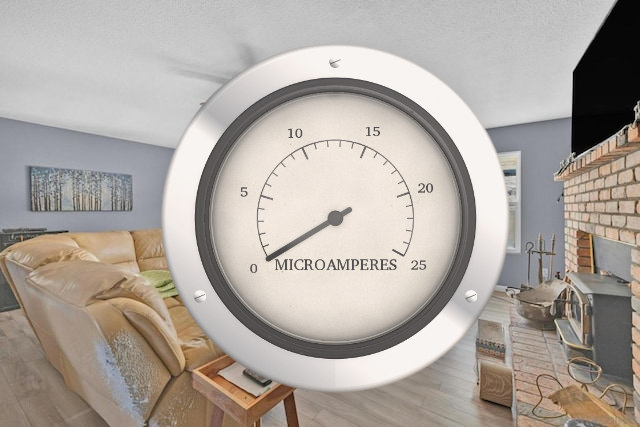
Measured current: 0
